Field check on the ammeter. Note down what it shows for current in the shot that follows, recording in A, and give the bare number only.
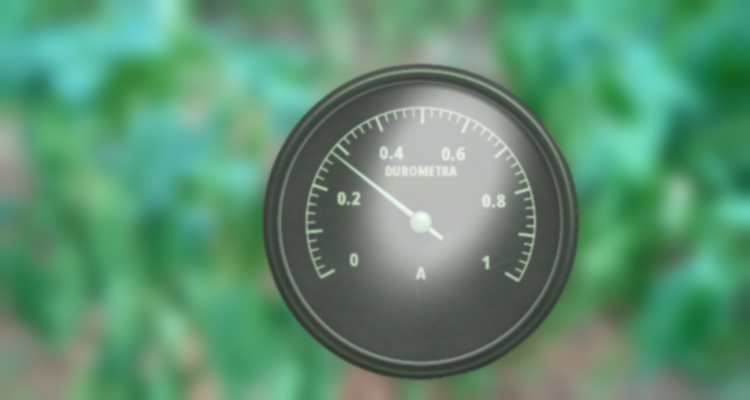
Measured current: 0.28
